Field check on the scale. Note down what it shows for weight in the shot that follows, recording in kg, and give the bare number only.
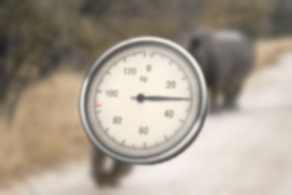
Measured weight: 30
